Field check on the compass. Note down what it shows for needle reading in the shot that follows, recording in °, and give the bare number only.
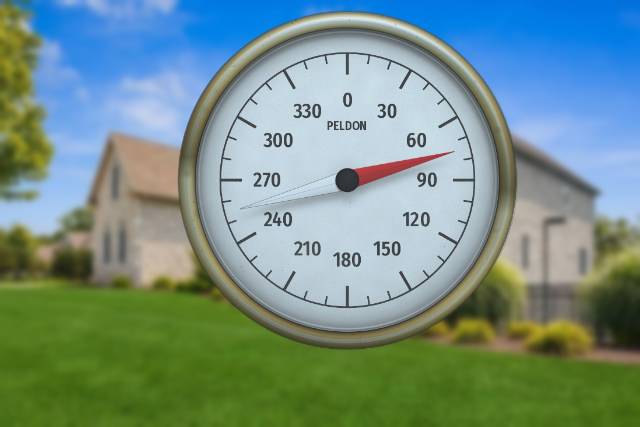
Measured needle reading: 75
